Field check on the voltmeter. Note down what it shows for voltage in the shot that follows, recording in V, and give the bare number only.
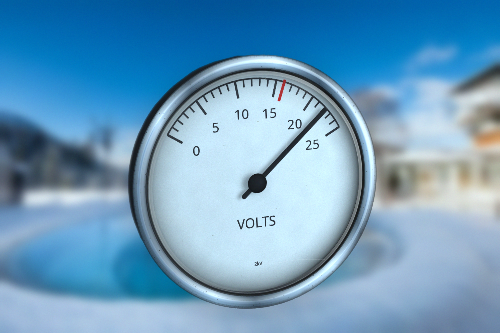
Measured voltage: 22
